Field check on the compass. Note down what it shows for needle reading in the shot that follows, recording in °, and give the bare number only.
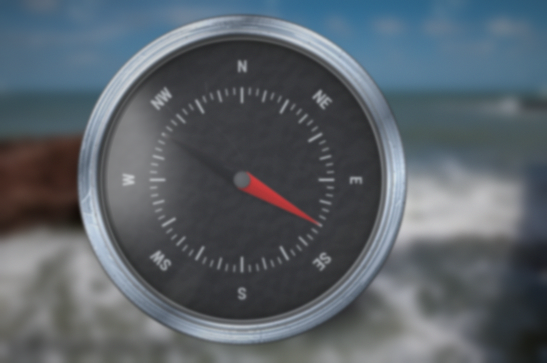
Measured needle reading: 120
